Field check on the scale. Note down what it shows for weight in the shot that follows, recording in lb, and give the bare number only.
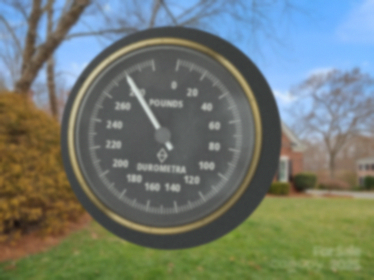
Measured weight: 280
